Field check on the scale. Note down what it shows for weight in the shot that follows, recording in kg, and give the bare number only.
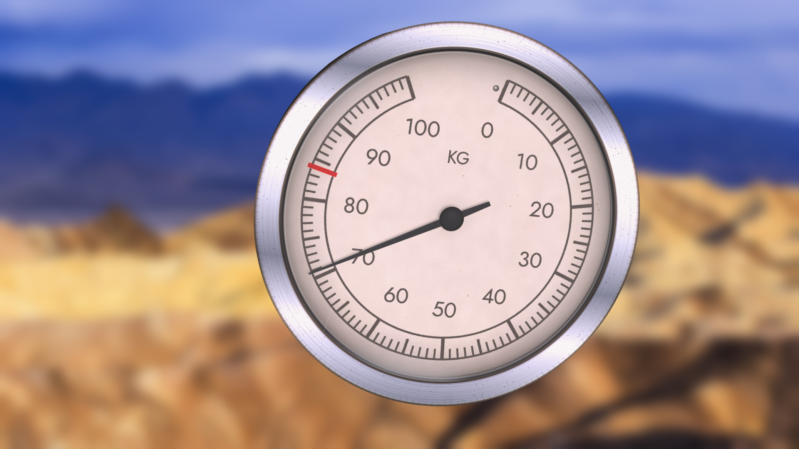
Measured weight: 71
